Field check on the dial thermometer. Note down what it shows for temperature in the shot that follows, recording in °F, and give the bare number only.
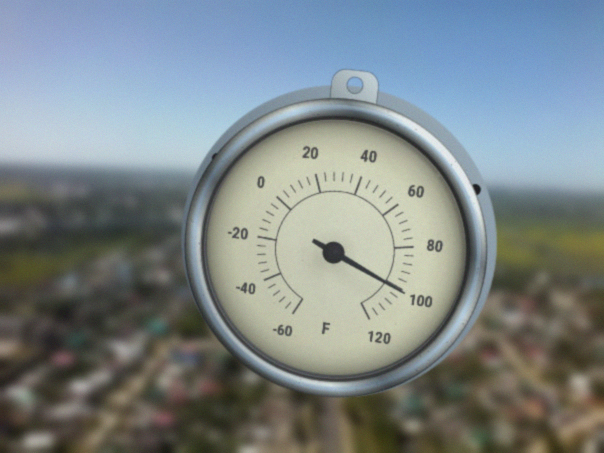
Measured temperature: 100
